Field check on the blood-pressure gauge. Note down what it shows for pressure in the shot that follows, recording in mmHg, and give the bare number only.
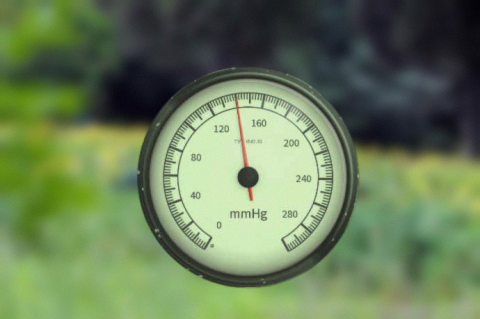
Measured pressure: 140
